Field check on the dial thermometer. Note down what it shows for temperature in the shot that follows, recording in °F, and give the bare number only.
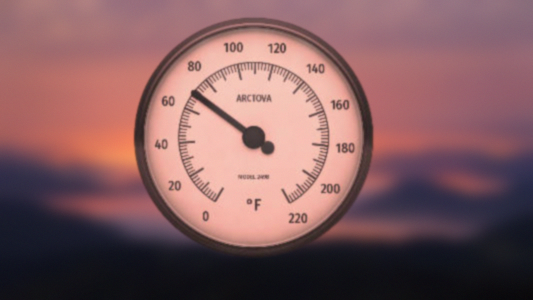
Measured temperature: 70
